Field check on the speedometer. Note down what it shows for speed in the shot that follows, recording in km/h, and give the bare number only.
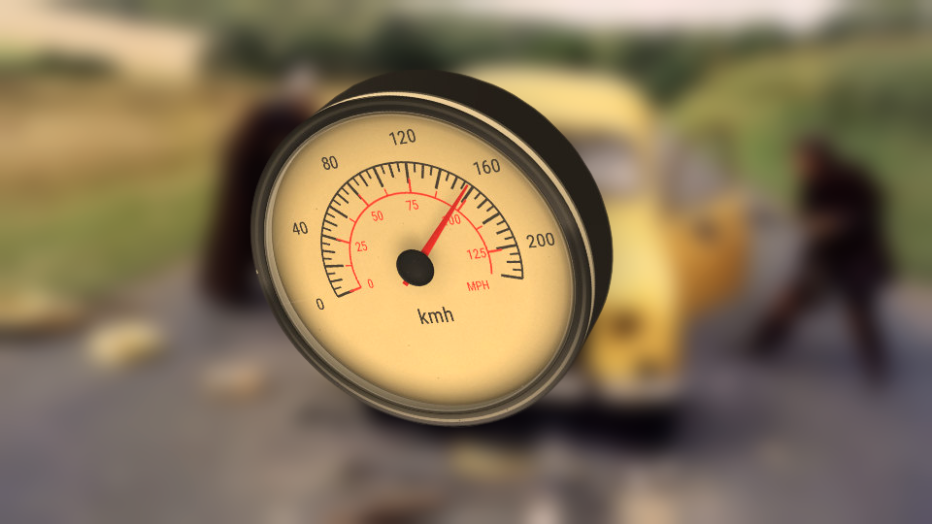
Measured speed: 157.5
